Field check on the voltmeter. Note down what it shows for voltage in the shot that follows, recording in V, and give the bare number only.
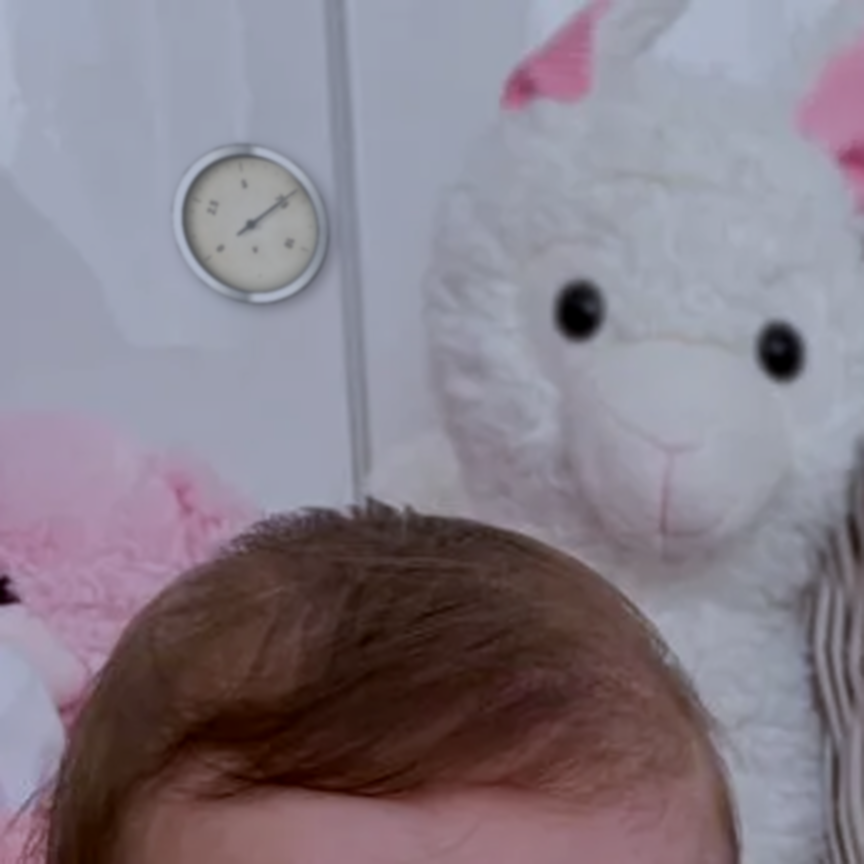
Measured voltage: 7.5
